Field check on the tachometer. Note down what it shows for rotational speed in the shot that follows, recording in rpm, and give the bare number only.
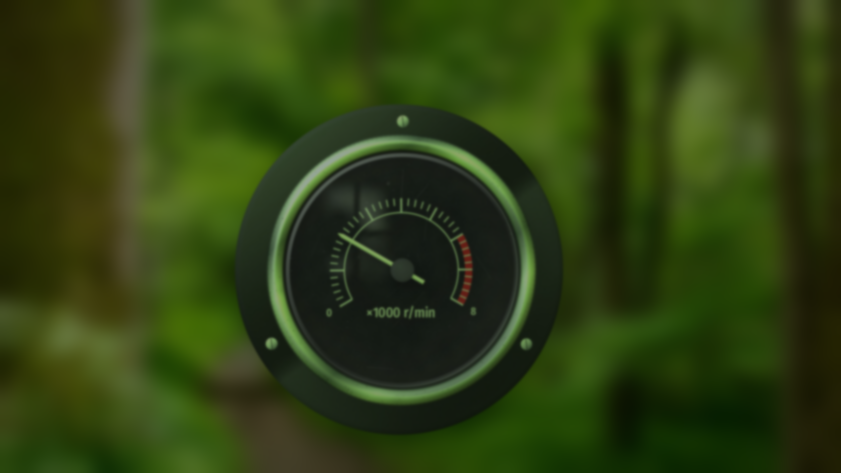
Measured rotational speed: 2000
